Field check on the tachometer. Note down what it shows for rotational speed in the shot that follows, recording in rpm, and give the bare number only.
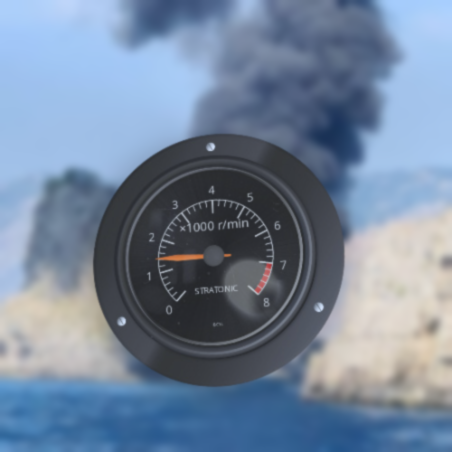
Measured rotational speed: 1400
